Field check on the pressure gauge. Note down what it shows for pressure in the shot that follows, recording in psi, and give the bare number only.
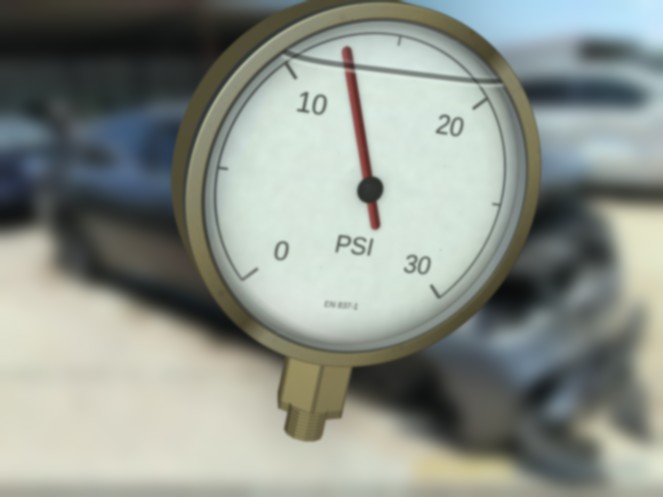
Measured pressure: 12.5
